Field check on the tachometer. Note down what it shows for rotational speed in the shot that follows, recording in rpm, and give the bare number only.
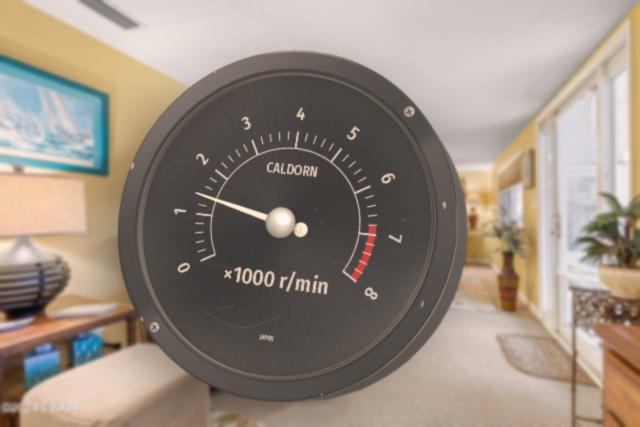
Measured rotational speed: 1400
